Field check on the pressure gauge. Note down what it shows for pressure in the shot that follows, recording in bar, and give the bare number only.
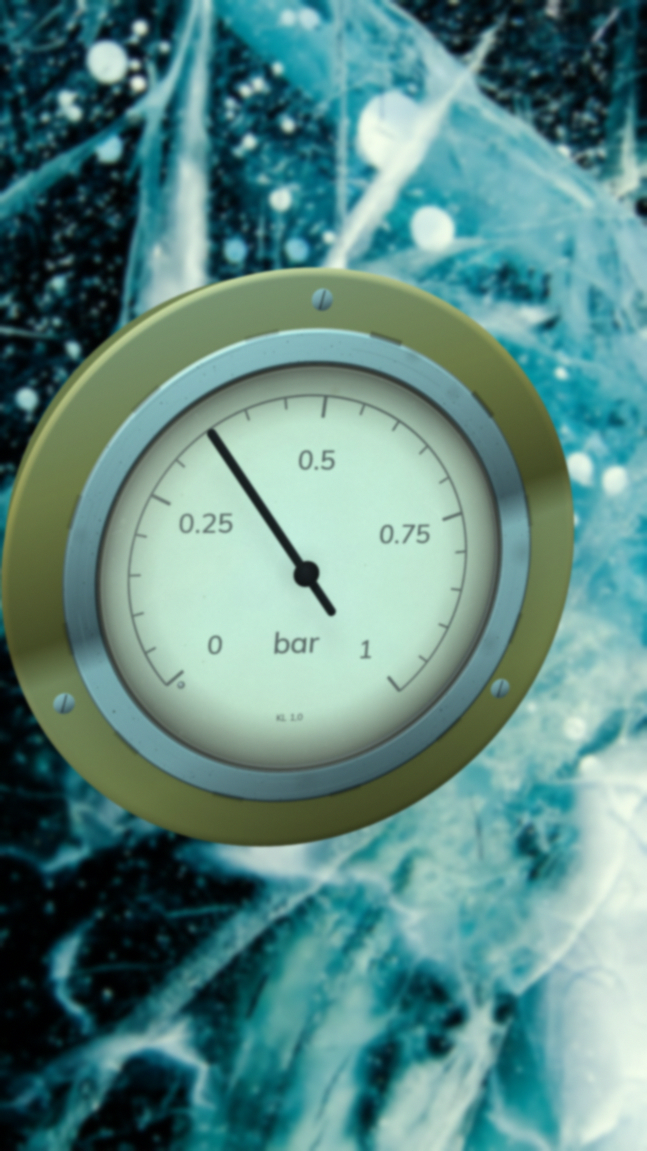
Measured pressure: 0.35
